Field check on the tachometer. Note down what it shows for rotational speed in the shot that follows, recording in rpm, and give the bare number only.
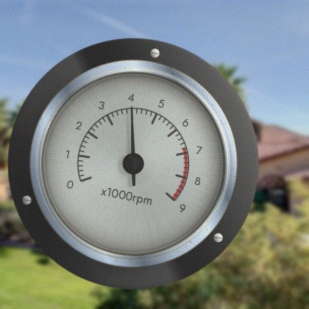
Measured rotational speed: 4000
